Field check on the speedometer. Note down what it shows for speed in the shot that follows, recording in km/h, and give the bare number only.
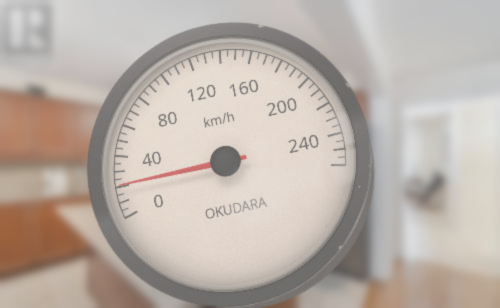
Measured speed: 20
